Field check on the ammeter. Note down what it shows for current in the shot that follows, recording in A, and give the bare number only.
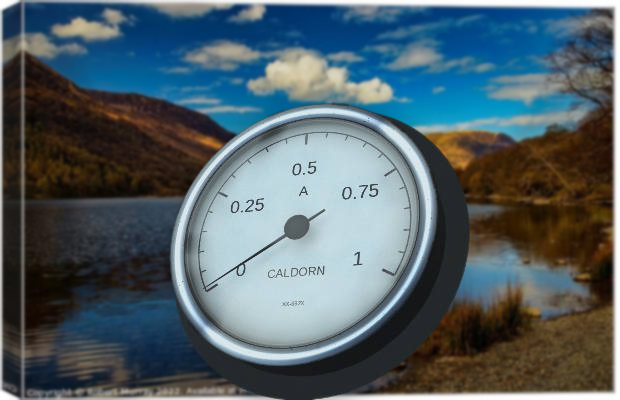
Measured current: 0
